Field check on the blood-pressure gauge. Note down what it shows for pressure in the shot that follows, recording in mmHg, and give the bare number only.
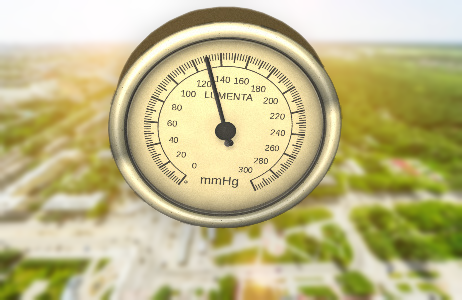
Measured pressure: 130
